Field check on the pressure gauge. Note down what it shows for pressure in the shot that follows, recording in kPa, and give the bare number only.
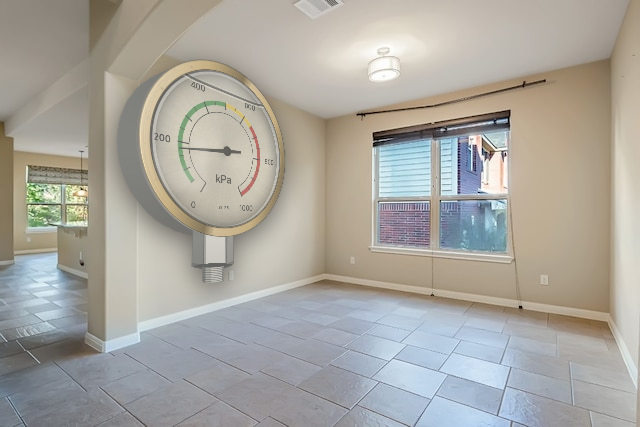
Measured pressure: 175
